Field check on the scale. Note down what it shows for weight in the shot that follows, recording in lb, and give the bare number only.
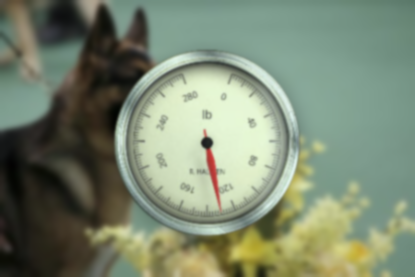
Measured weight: 130
